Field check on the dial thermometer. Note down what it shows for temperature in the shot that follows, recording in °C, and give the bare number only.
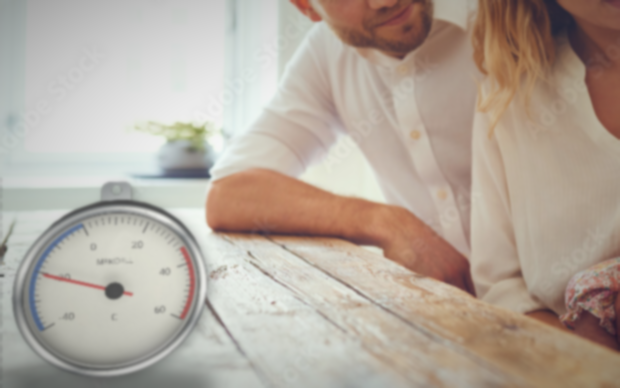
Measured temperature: -20
